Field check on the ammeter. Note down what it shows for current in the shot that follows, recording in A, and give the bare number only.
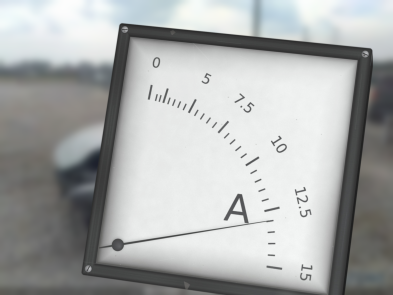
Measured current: 13
